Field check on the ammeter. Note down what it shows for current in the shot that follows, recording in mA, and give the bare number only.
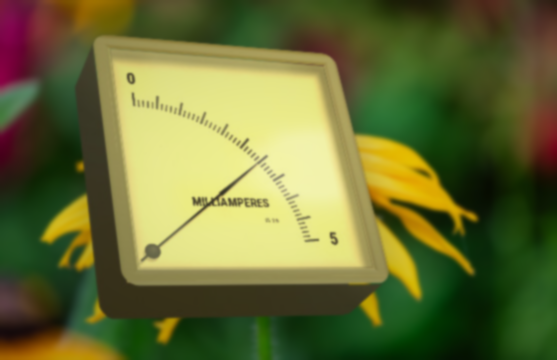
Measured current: 3
